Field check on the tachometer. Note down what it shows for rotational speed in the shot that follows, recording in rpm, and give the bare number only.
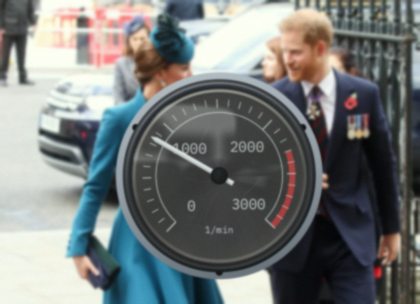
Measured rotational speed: 850
